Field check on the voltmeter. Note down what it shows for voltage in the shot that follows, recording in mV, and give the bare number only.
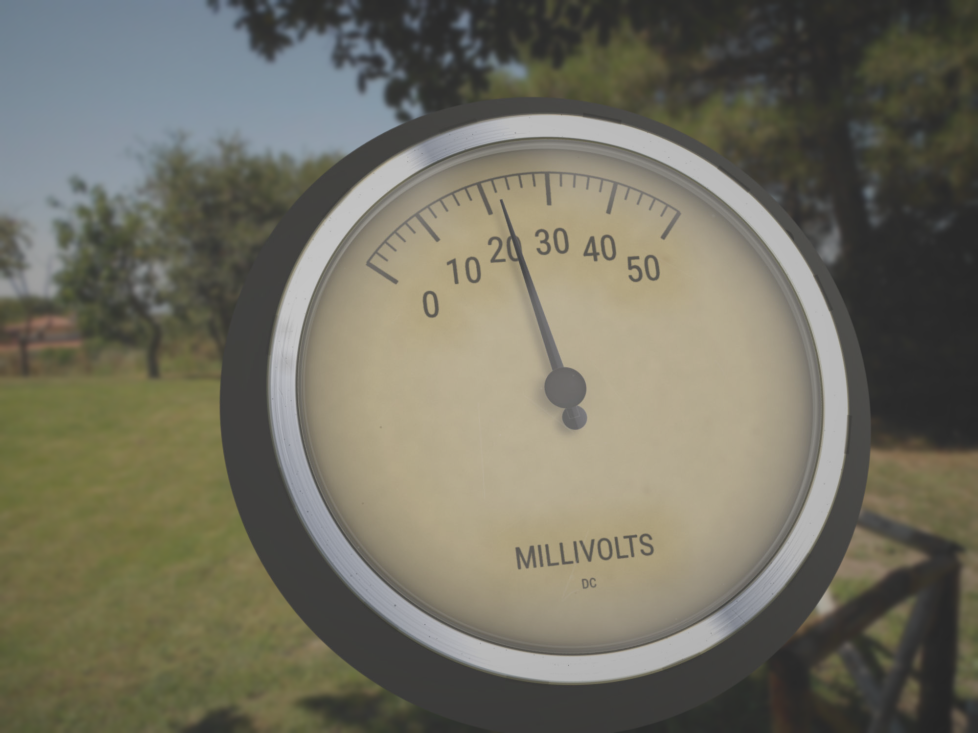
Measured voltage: 22
